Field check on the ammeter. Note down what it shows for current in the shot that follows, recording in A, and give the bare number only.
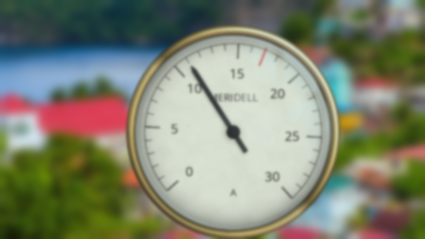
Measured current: 11
